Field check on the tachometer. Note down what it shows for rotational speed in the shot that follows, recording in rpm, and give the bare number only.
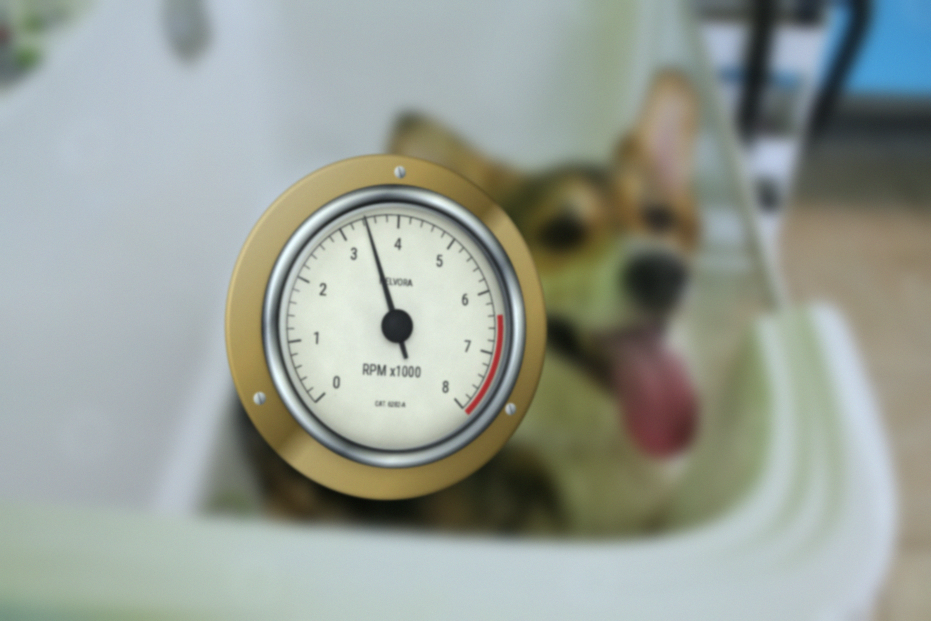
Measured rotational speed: 3400
